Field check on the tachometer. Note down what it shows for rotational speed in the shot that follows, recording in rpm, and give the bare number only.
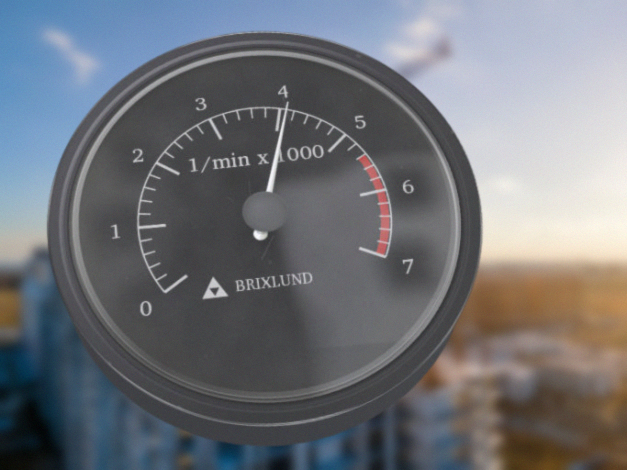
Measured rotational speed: 4100
